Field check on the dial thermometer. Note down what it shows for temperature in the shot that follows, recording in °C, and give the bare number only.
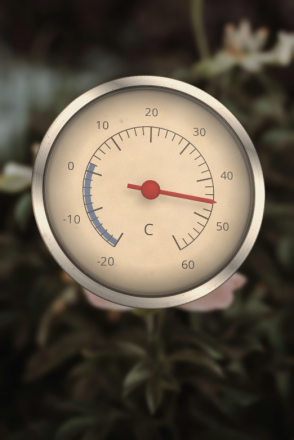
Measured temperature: 46
